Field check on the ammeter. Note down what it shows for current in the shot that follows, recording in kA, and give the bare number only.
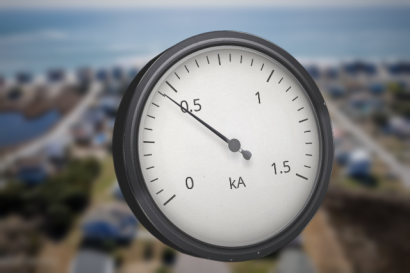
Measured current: 0.45
